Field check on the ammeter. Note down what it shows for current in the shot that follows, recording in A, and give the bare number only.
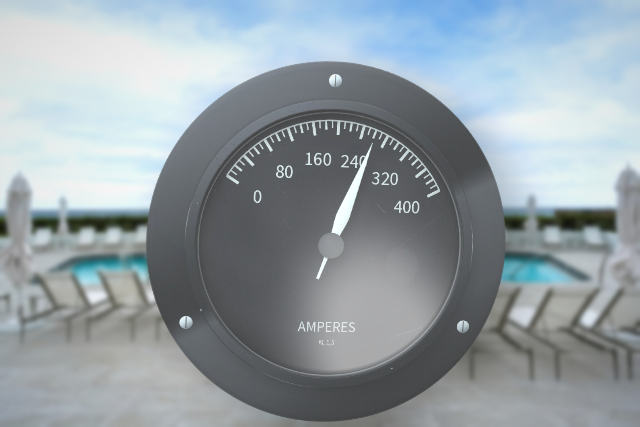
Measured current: 260
